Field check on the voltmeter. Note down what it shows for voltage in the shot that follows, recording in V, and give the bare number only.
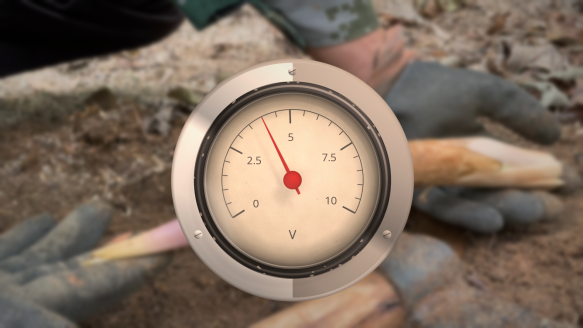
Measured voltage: 4
